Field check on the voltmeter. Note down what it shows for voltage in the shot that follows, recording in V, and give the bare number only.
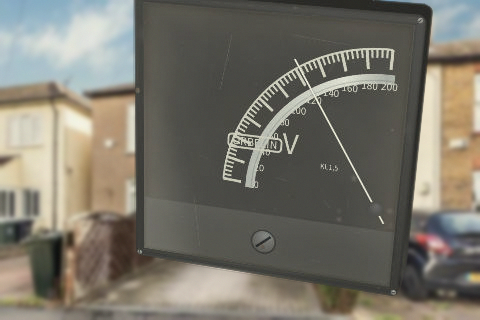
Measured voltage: 124
